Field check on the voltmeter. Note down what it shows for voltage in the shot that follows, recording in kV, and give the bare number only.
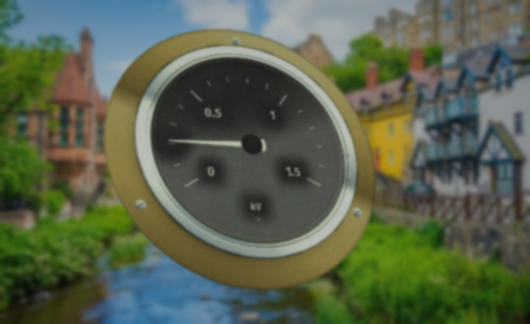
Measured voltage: 0.2
